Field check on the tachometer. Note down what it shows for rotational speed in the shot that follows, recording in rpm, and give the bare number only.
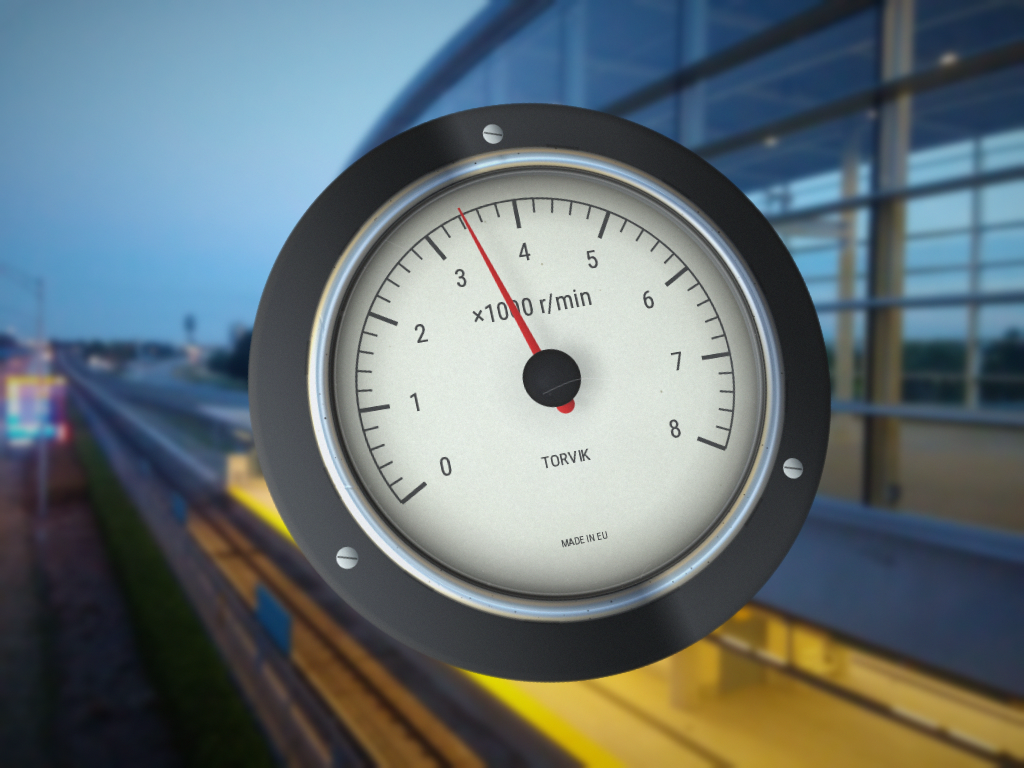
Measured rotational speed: 3400
